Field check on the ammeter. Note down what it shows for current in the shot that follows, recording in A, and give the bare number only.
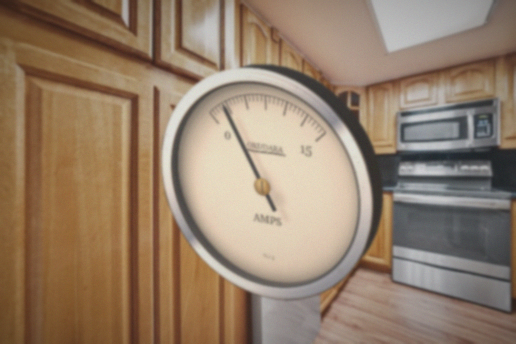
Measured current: 2.5
